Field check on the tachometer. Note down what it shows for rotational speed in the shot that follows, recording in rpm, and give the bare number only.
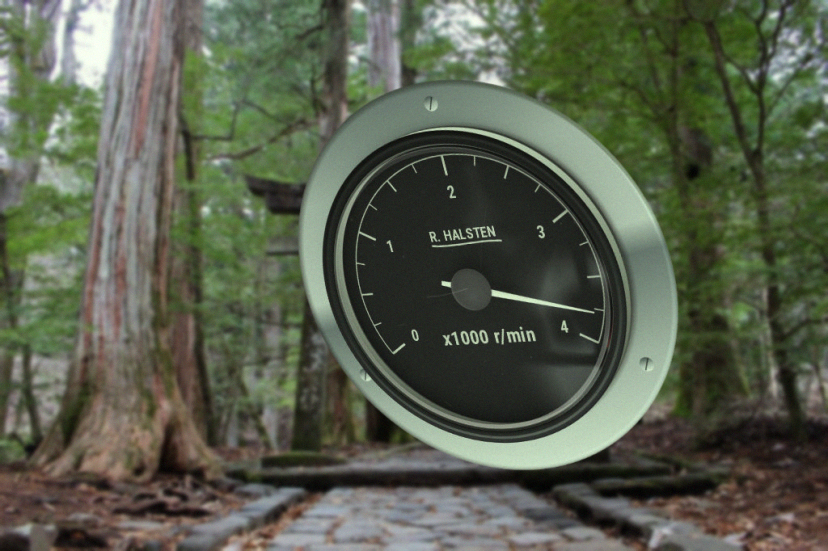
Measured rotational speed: 3750
